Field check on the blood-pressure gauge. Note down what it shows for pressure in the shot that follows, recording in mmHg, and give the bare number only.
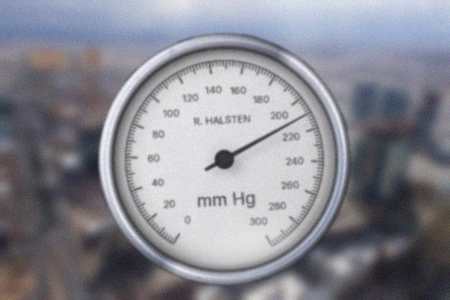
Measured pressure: 210
